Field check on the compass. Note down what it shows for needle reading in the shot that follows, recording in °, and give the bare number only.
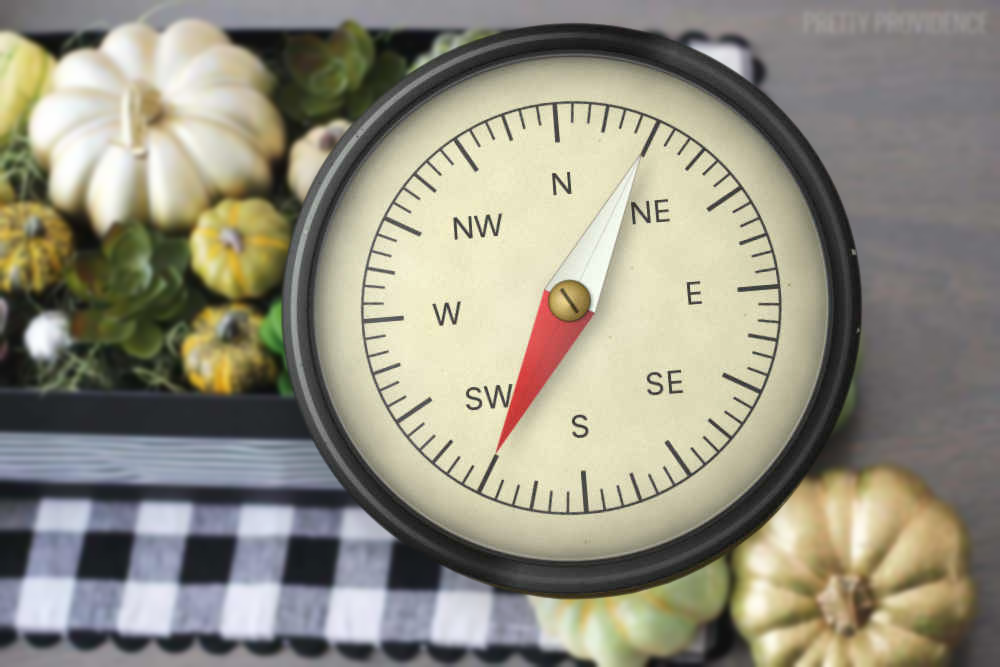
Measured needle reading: 210
